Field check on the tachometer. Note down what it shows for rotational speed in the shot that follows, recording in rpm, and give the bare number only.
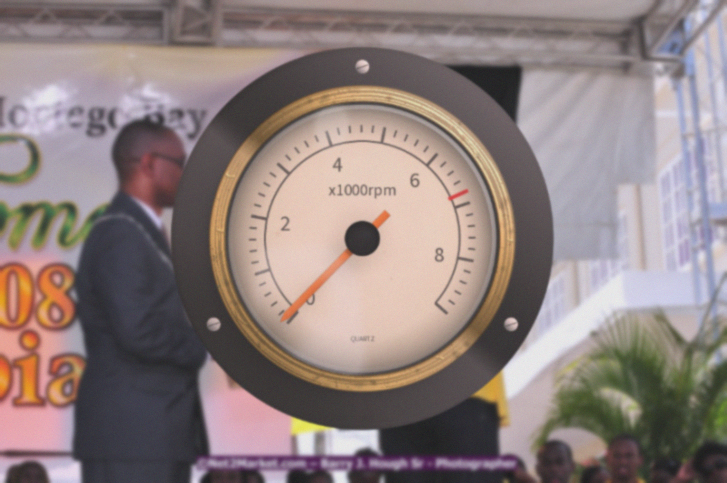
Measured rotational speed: 100
